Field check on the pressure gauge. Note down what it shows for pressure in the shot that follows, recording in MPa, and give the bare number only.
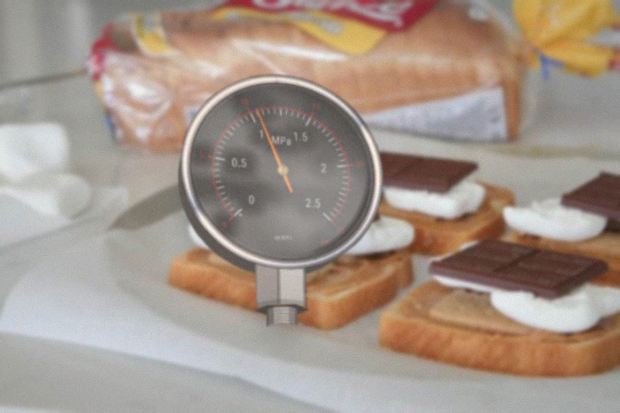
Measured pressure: 1.05
